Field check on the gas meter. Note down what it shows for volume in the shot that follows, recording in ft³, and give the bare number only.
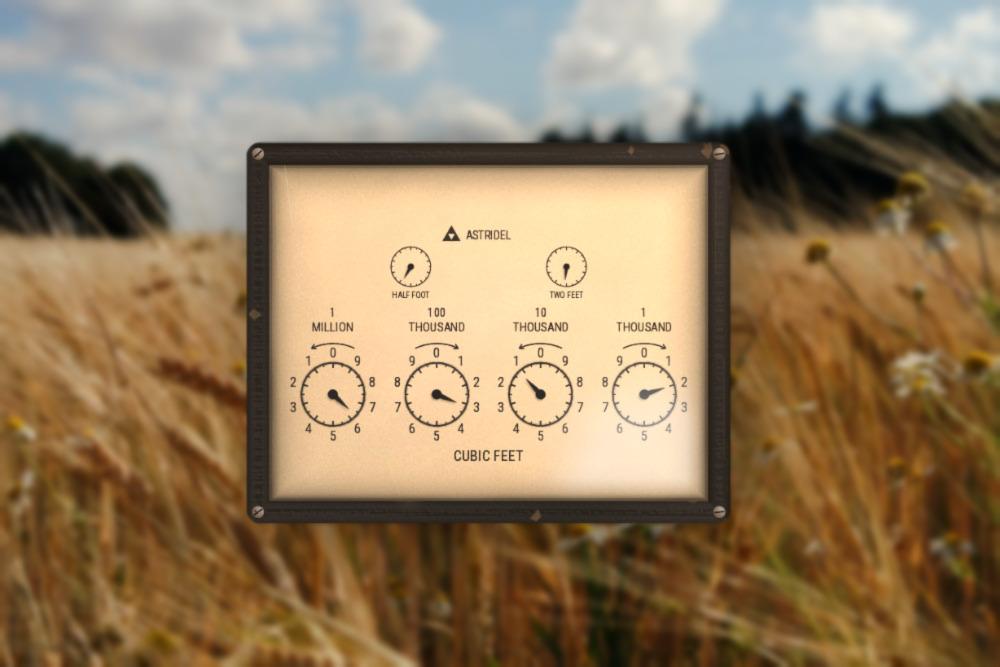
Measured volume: 631200
